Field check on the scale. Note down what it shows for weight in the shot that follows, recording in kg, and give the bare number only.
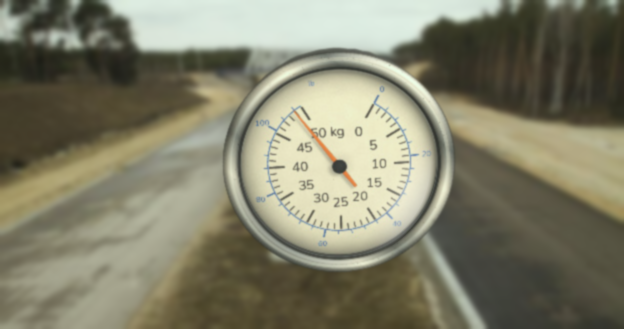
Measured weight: 49
